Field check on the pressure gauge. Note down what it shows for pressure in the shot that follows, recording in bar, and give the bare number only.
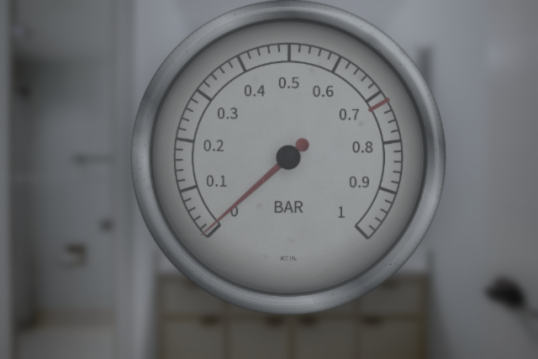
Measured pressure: 0.01
